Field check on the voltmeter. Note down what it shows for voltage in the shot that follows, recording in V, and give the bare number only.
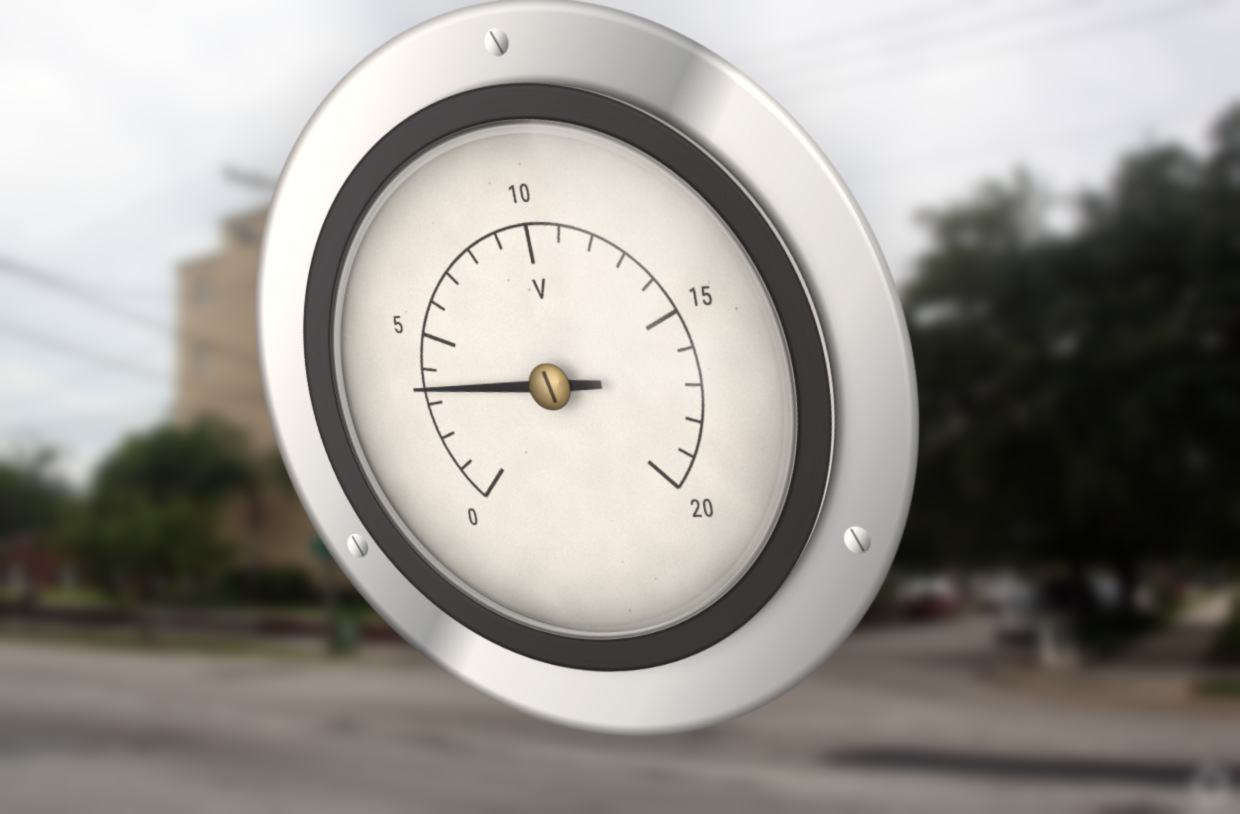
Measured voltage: 3.5
